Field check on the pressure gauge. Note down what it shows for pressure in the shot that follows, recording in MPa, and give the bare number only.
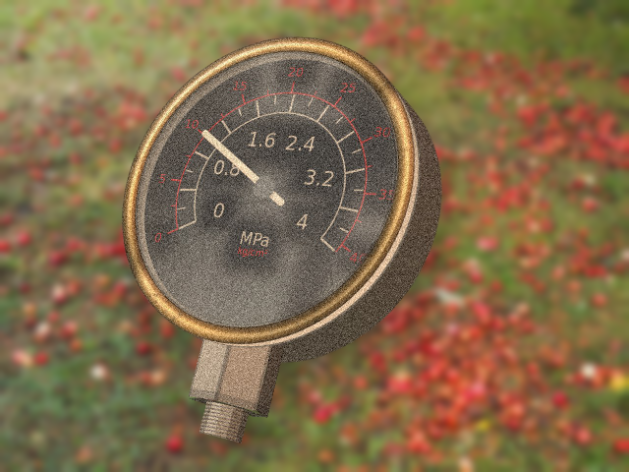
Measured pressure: 1
